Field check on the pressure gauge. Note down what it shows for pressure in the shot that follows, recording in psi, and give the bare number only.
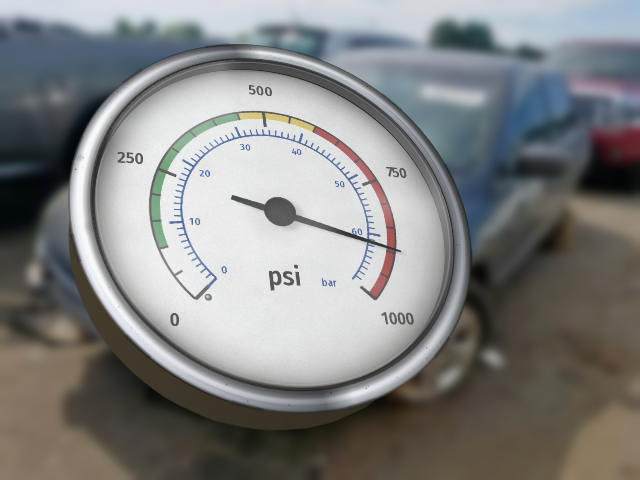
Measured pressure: 900
